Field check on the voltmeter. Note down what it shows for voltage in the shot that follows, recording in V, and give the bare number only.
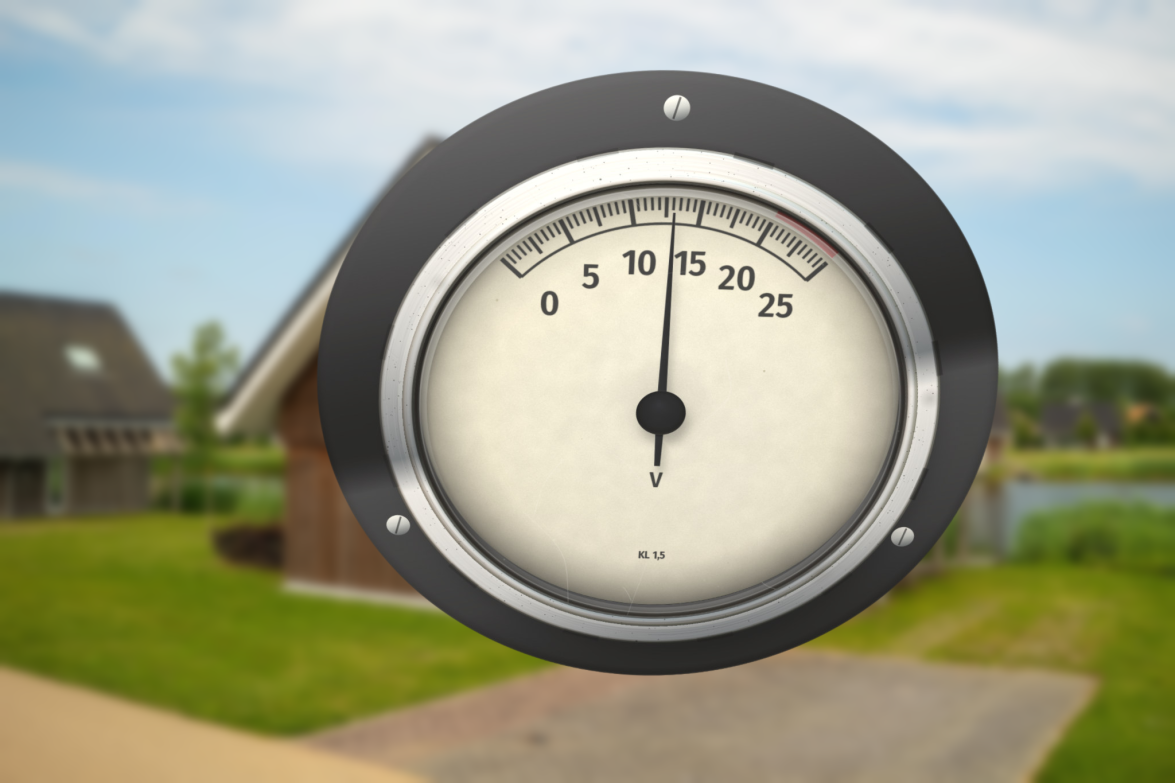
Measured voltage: 13
